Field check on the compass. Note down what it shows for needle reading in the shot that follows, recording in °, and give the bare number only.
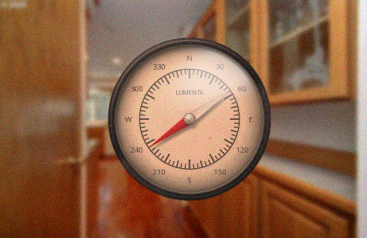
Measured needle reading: 235
